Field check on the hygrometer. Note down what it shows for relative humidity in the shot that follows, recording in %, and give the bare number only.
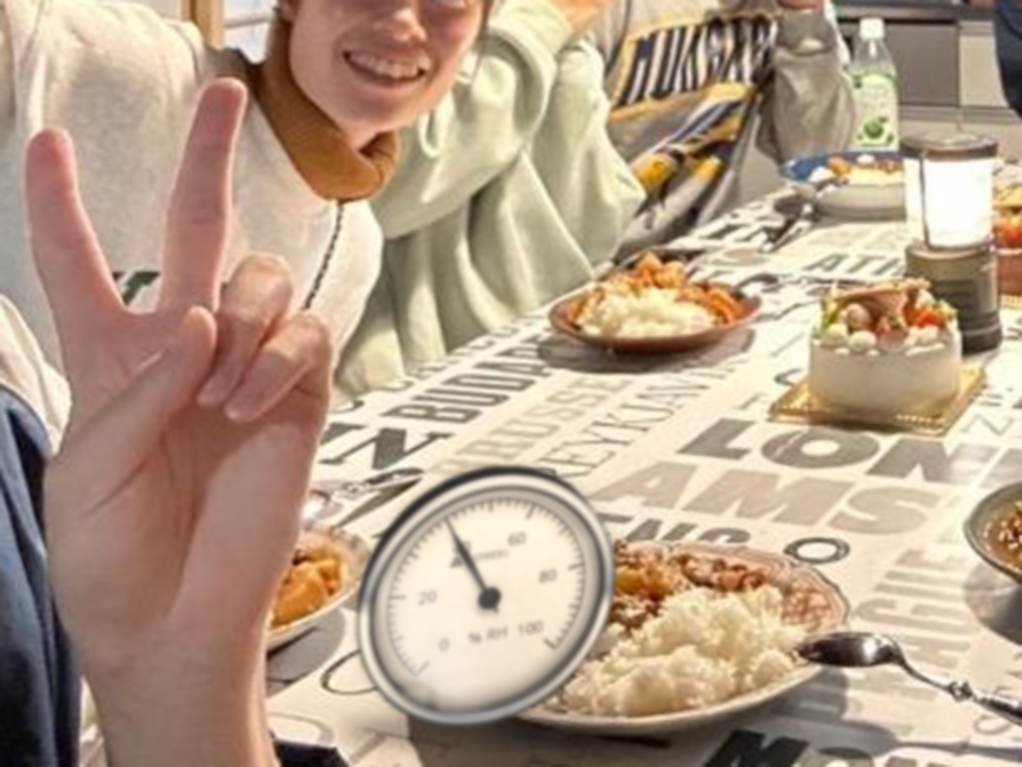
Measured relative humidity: 40
